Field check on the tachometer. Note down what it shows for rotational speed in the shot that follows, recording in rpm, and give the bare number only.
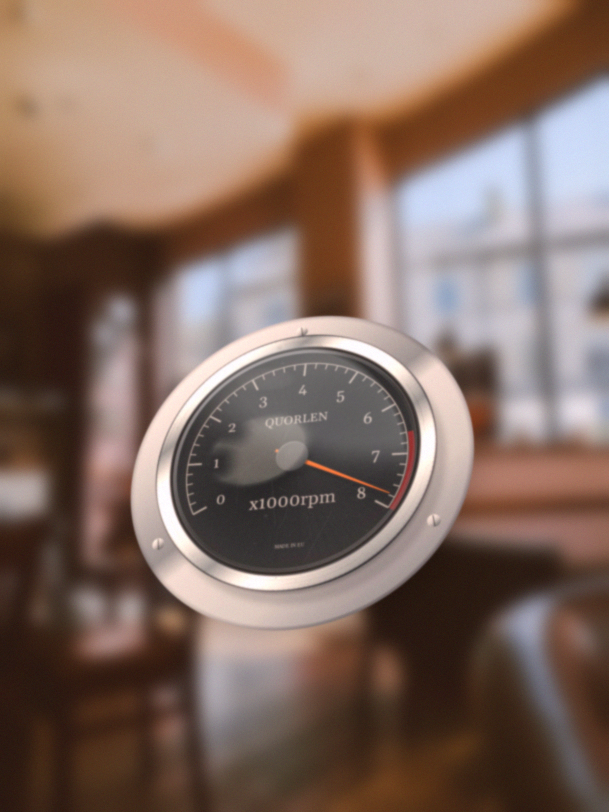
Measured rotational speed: 7800
